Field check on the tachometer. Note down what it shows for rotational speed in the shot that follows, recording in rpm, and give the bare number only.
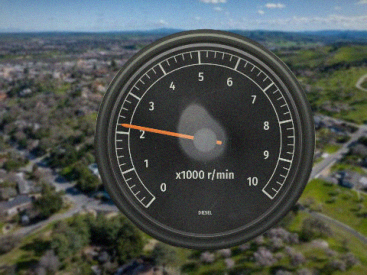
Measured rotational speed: 2200
